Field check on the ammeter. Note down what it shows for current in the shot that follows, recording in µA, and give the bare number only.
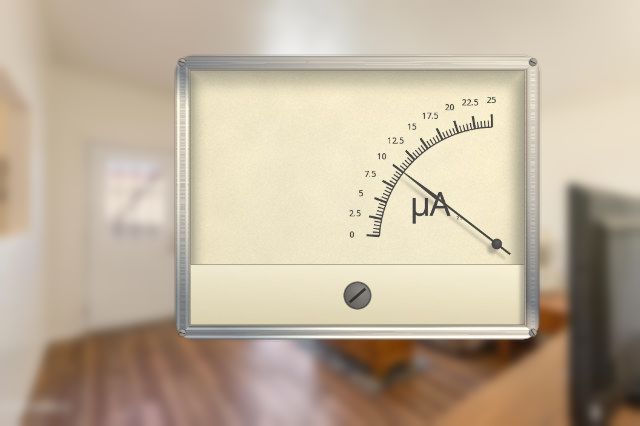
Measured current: 10
